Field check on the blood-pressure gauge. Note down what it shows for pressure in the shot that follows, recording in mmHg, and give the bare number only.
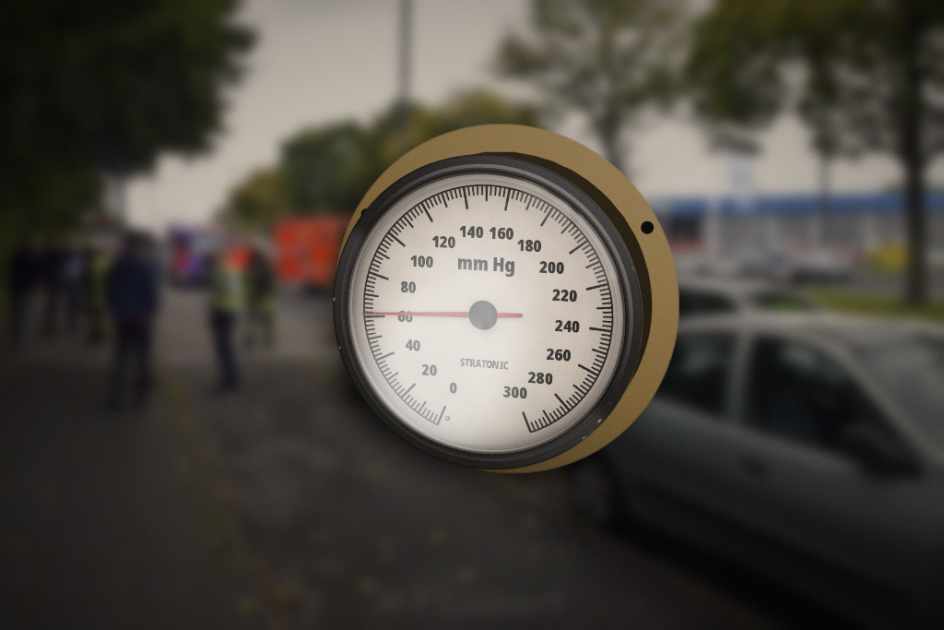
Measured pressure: 62
